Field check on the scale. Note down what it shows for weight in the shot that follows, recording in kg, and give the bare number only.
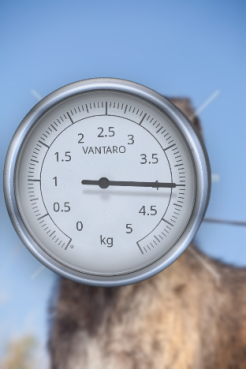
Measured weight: 4
